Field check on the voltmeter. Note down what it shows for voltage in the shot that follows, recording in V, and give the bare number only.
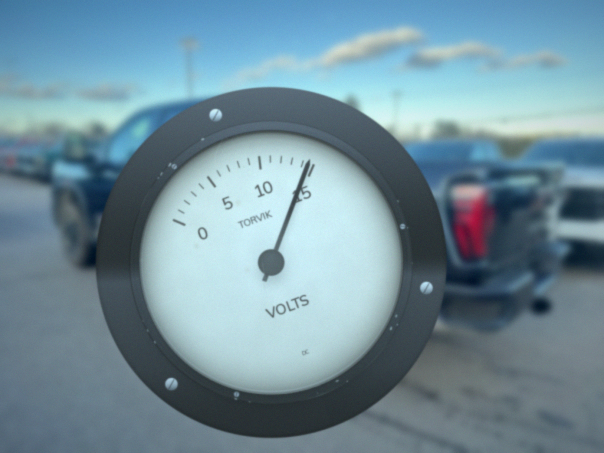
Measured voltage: 14.5
